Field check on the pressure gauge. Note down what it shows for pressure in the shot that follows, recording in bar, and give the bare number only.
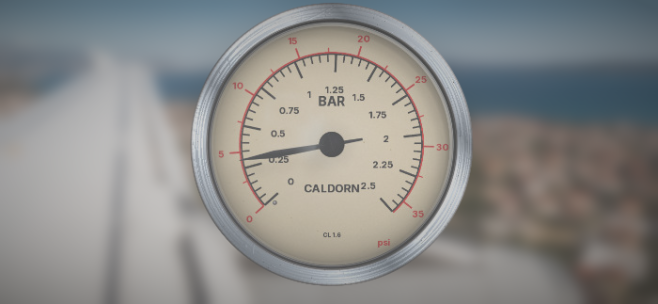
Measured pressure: 0.3
